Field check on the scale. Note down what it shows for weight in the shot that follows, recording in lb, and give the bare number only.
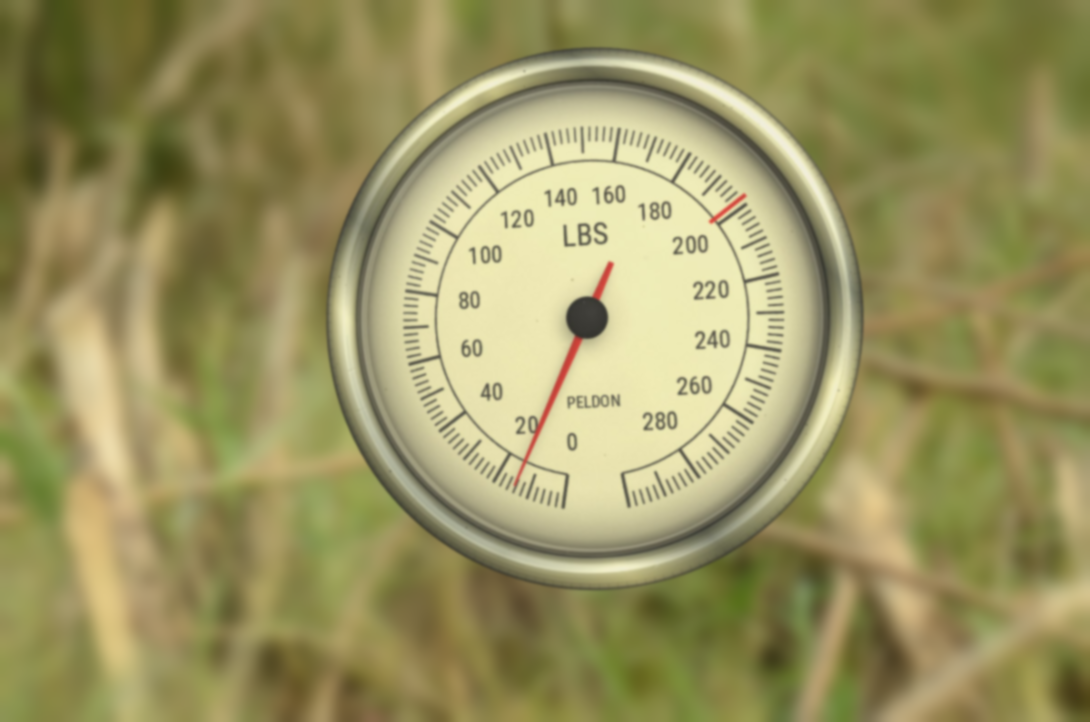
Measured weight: 14
